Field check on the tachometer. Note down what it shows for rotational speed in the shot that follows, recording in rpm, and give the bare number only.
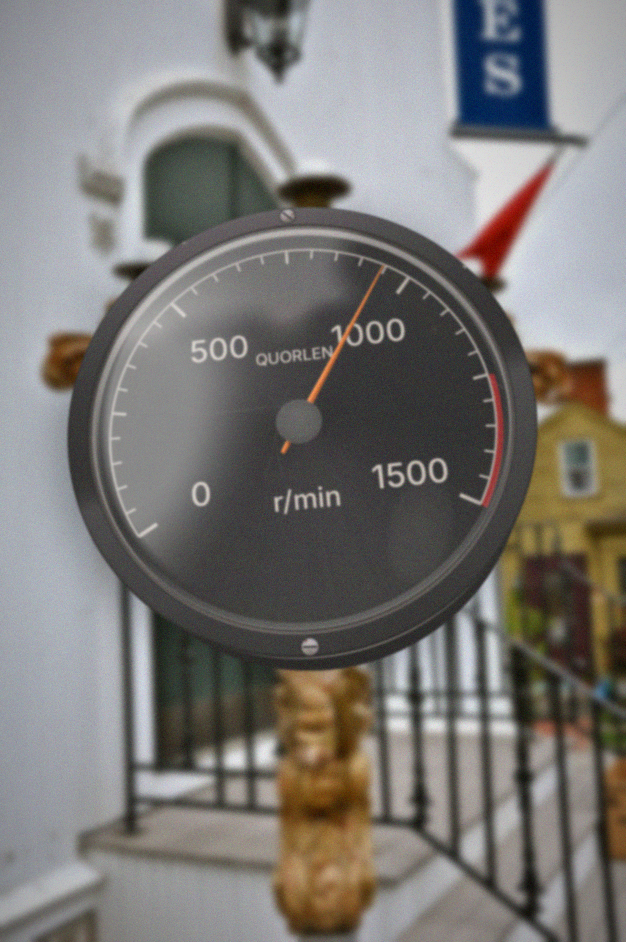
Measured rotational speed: 950
